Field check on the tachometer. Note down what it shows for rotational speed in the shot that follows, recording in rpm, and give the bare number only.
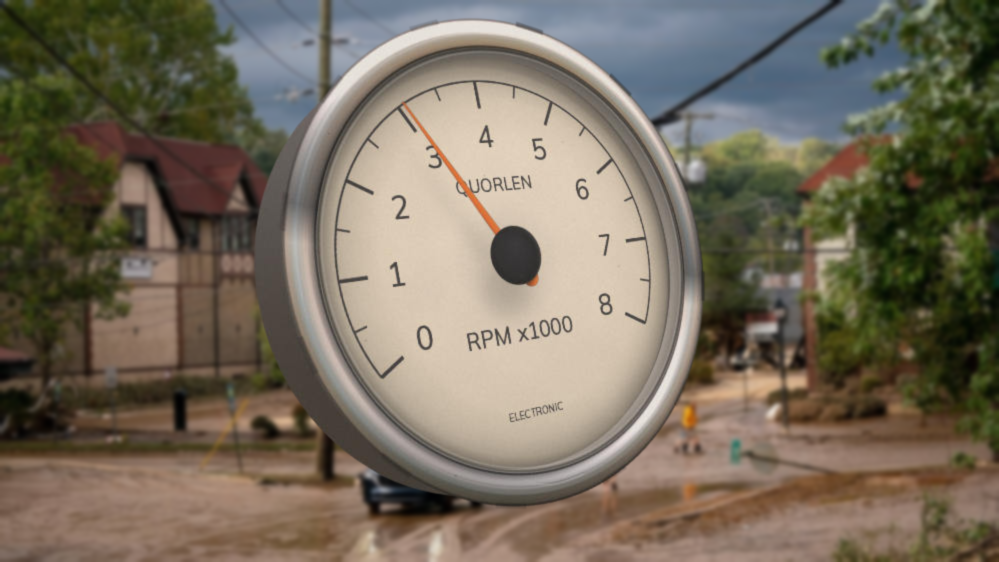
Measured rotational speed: 3000
